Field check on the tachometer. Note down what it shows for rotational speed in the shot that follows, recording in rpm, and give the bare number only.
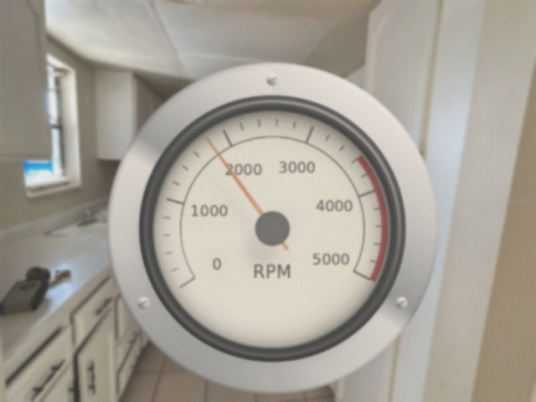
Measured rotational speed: 1800
